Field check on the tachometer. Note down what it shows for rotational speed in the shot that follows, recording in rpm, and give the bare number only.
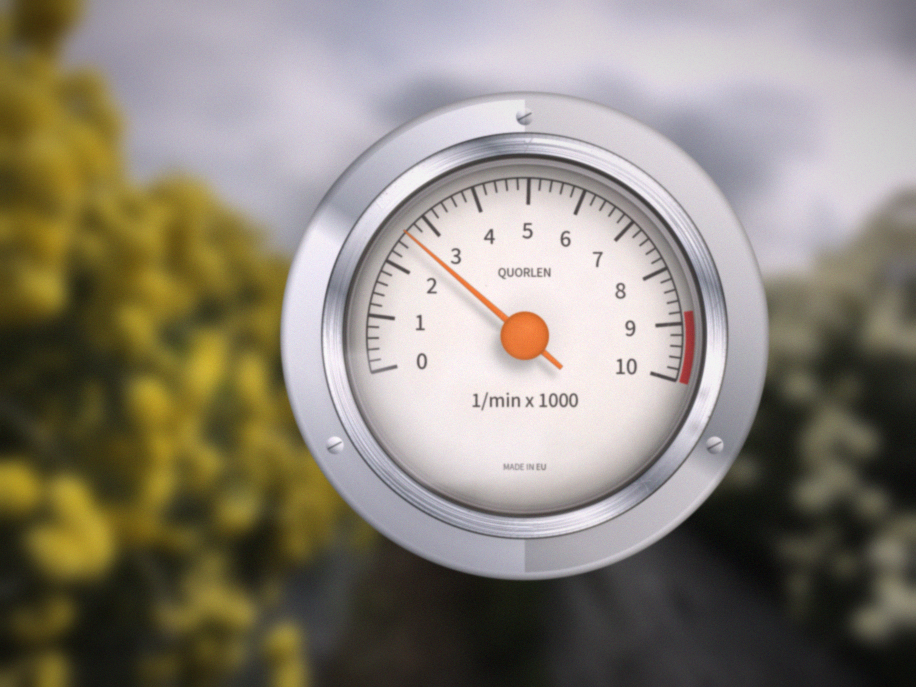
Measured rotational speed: 2600
